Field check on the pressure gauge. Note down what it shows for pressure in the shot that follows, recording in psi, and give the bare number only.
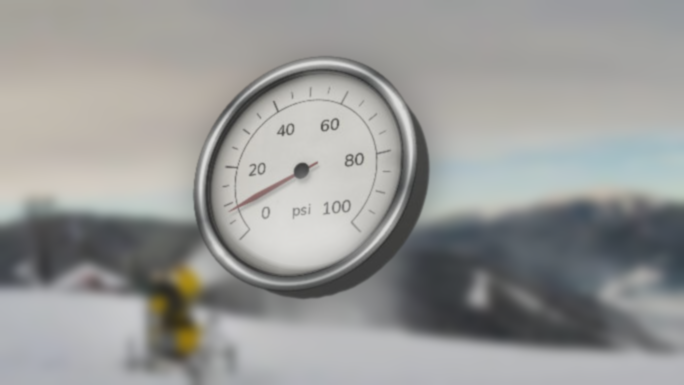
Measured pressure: 7.5
